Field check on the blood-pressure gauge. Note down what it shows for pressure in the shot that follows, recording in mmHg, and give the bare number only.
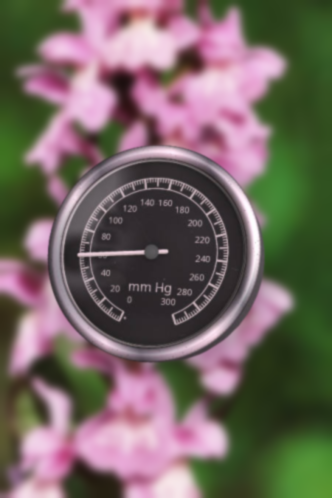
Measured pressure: 60
